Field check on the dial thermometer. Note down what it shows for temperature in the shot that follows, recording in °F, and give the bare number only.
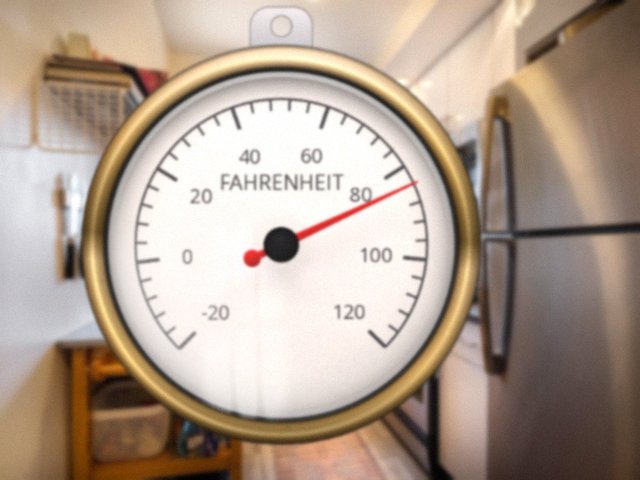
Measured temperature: 84
